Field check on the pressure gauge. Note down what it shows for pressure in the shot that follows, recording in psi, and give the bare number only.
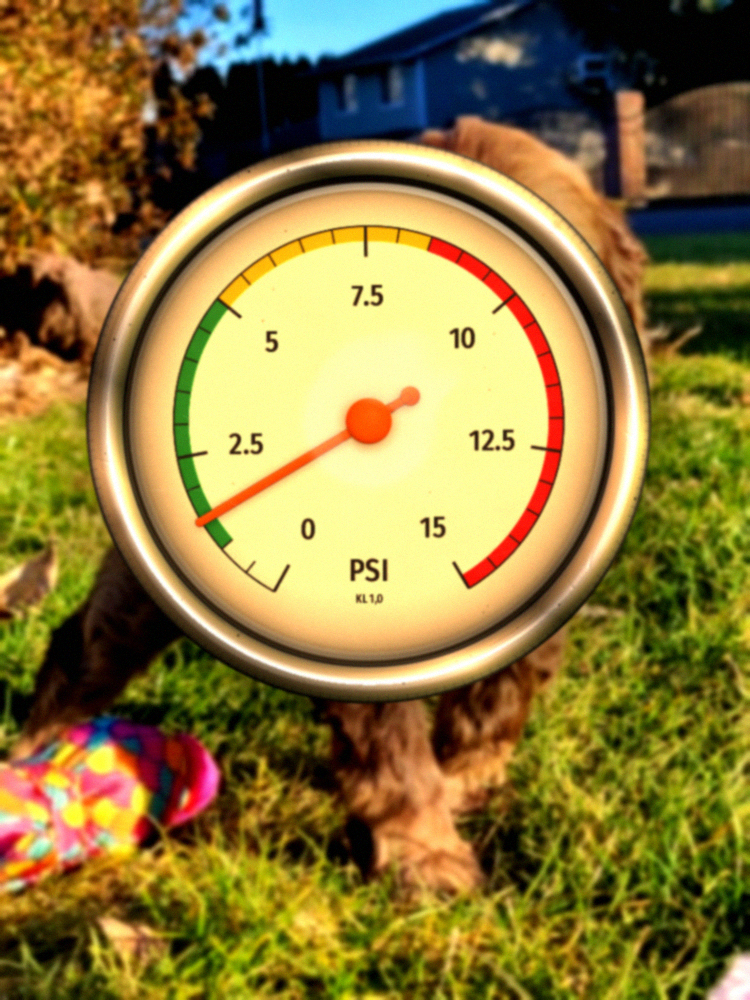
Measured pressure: 1.5
